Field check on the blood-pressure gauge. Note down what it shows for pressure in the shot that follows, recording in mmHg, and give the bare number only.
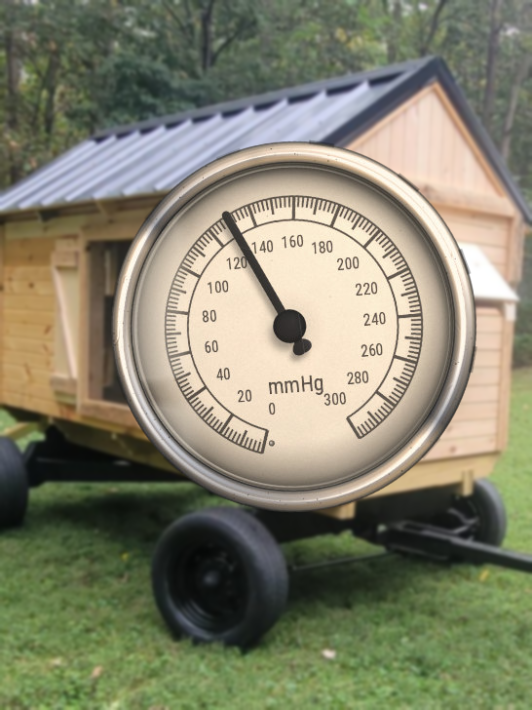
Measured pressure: 130
